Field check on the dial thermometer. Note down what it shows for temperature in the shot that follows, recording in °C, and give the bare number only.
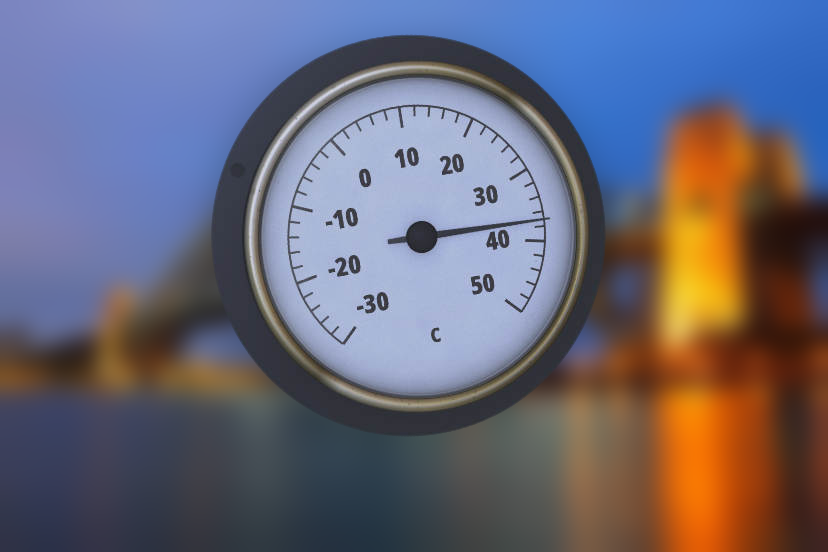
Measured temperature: 37
